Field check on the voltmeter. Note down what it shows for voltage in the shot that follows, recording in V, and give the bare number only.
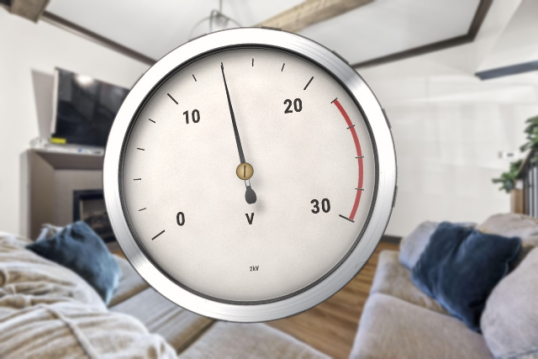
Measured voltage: 14
